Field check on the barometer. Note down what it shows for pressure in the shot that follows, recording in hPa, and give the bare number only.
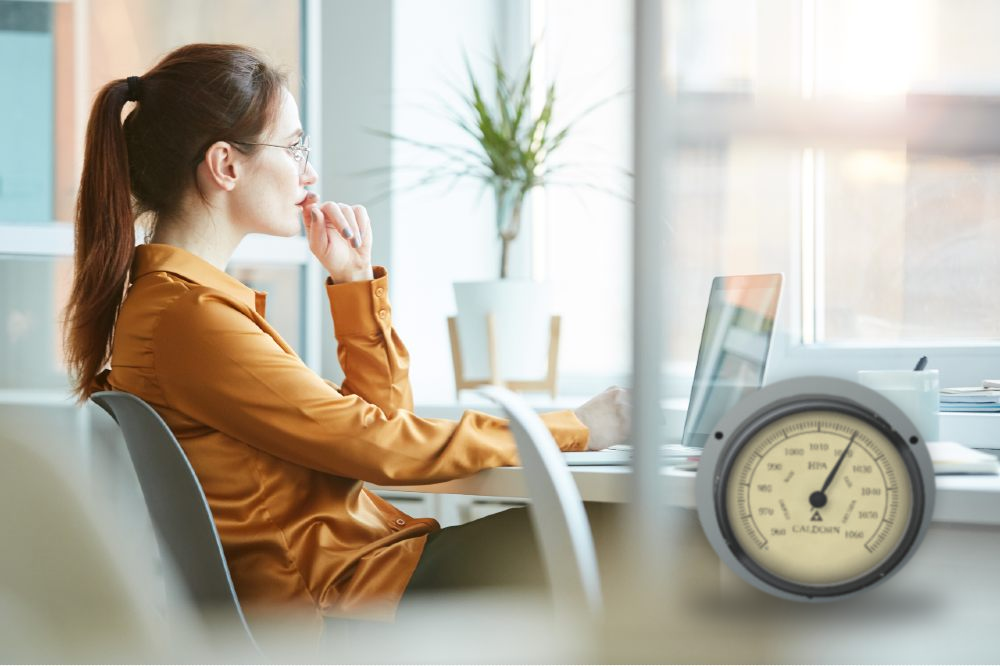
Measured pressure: 1020
